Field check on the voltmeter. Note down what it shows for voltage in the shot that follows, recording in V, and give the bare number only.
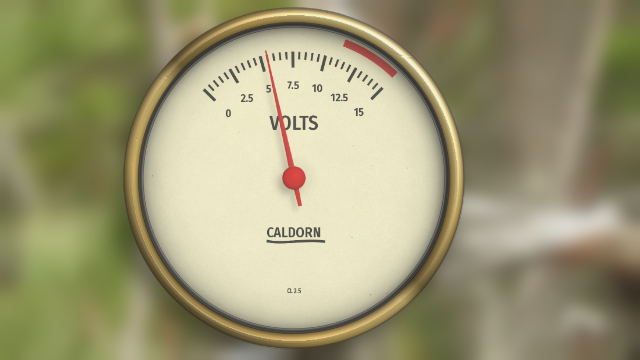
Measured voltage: 5.5
